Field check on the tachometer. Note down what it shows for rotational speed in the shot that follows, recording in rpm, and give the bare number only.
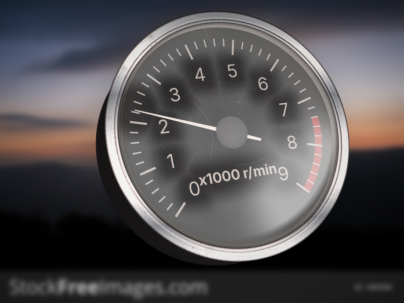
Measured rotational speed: 2200
